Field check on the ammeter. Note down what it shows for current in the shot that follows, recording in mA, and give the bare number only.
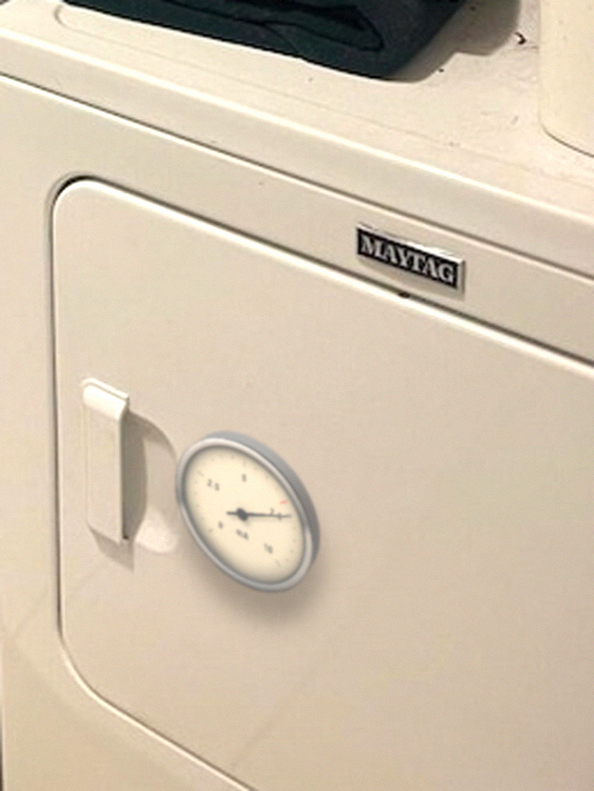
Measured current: 7.5
